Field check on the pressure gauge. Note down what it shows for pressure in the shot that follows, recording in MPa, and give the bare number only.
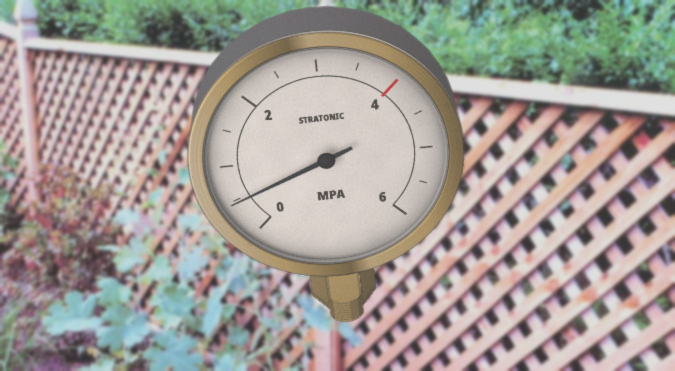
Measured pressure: 0.5
